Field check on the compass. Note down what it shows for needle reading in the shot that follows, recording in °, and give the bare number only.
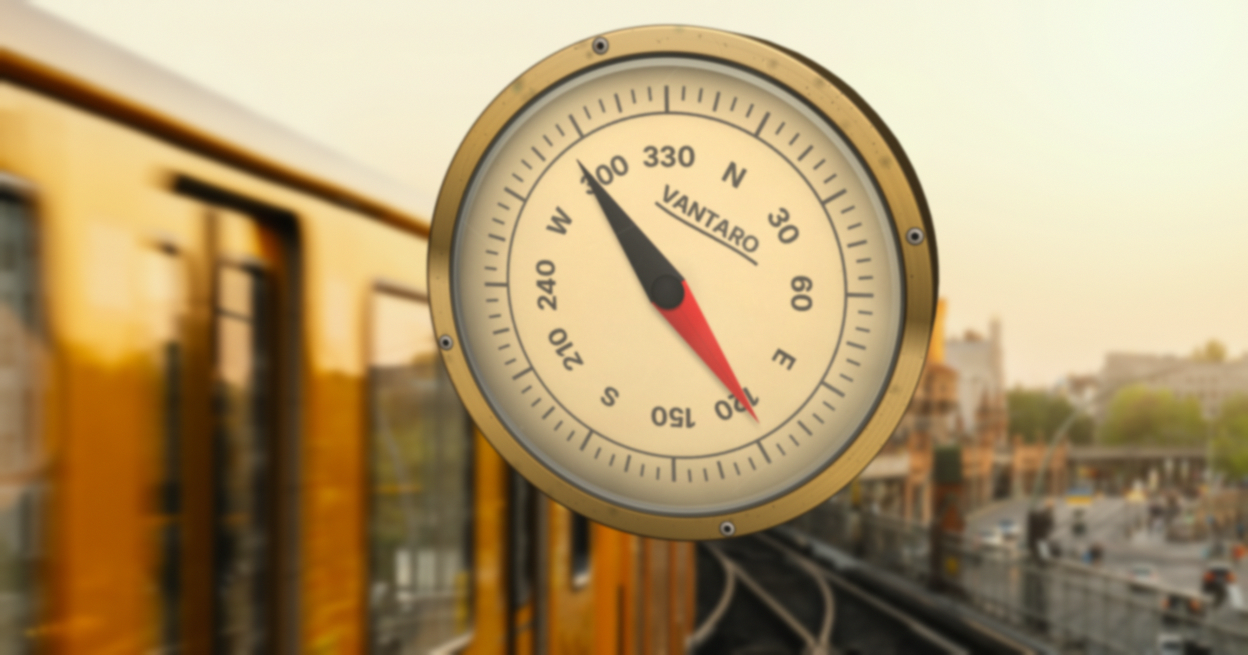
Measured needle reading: 115
